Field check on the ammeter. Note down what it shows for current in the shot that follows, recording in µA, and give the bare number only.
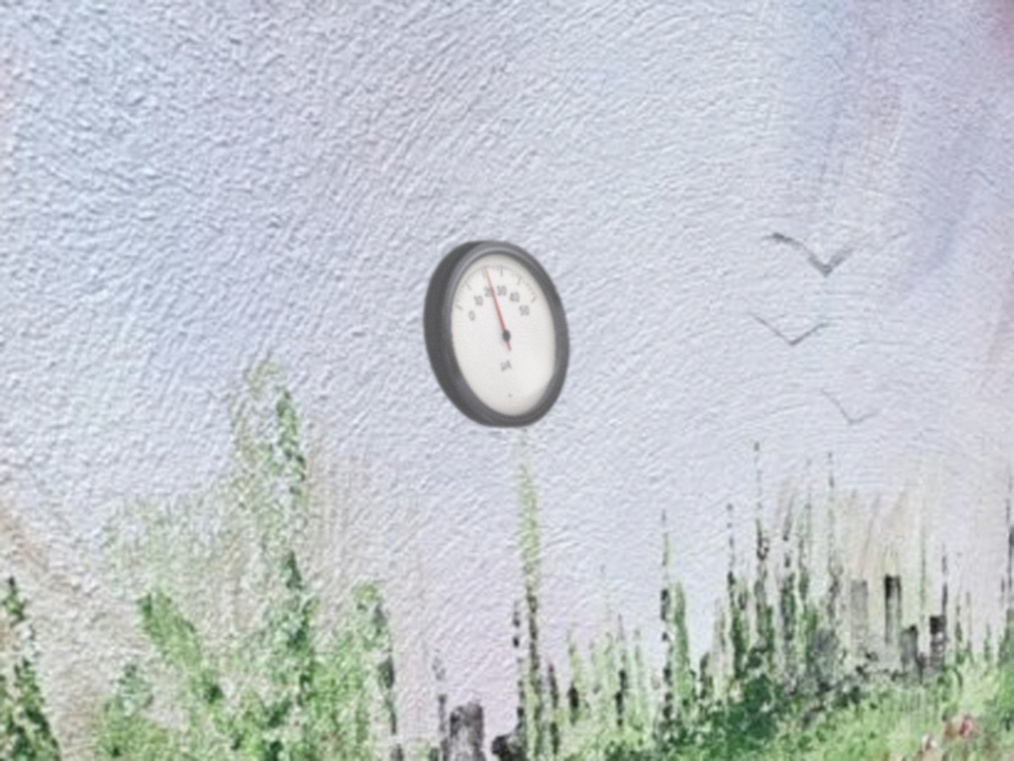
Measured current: 20
